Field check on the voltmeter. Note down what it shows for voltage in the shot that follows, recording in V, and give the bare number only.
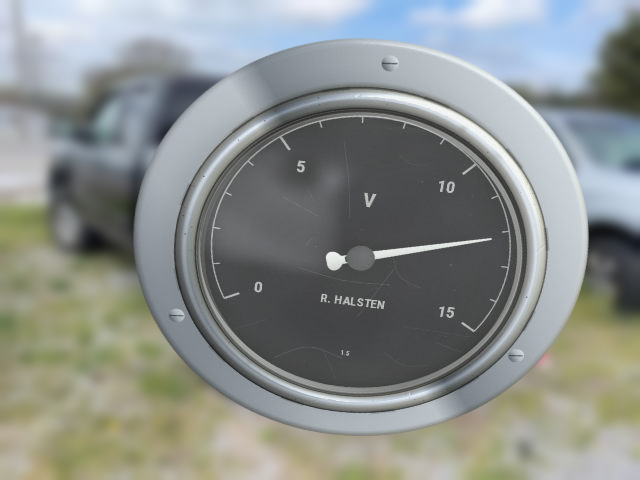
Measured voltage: 12
